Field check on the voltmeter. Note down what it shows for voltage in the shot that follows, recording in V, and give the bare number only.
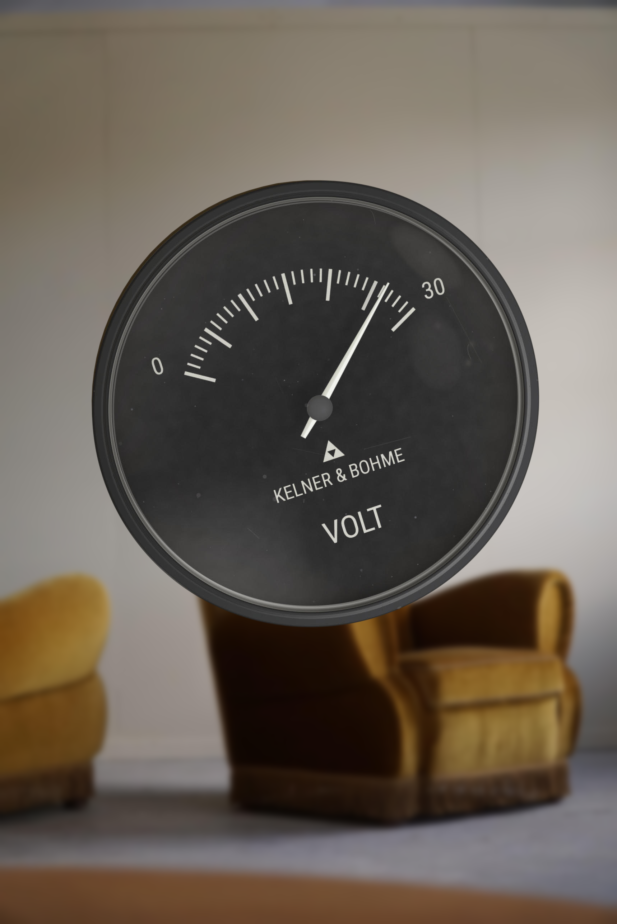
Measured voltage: 26
